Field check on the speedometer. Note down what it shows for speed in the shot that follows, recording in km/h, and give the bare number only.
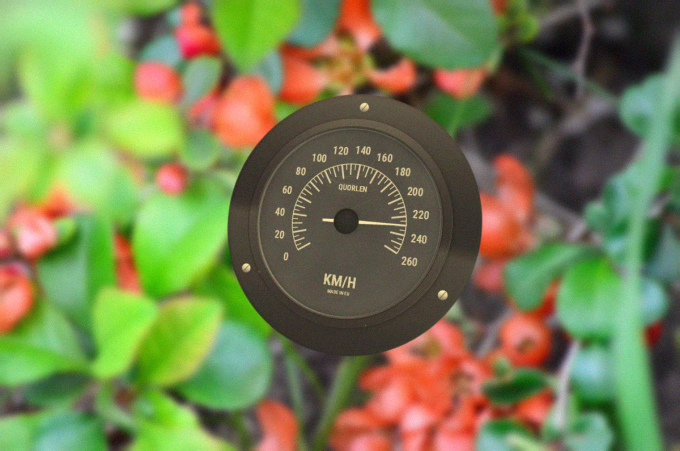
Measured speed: 230
